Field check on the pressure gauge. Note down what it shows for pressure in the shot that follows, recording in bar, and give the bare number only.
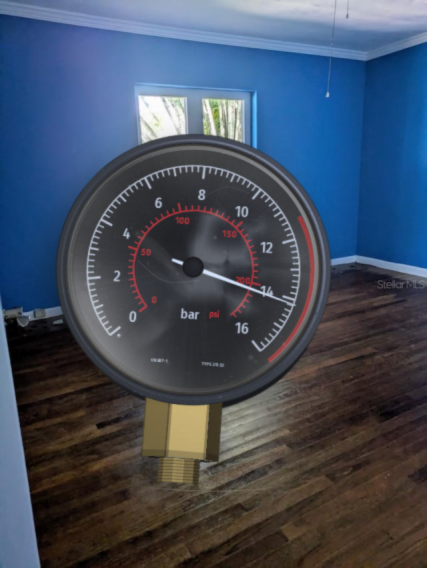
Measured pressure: 14.2
